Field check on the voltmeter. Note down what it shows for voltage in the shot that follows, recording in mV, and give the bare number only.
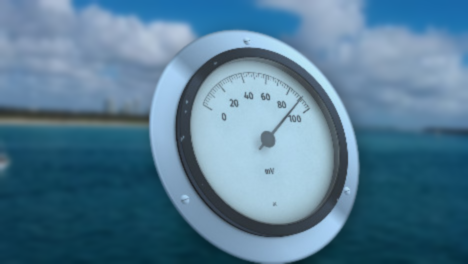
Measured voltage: 90
